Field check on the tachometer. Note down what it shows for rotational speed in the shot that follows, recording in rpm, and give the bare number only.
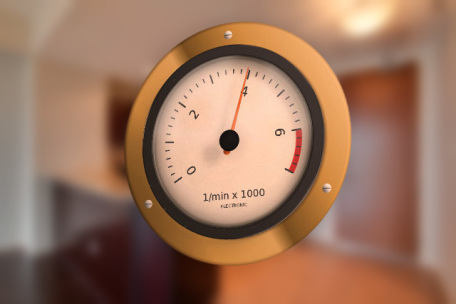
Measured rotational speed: 4000
